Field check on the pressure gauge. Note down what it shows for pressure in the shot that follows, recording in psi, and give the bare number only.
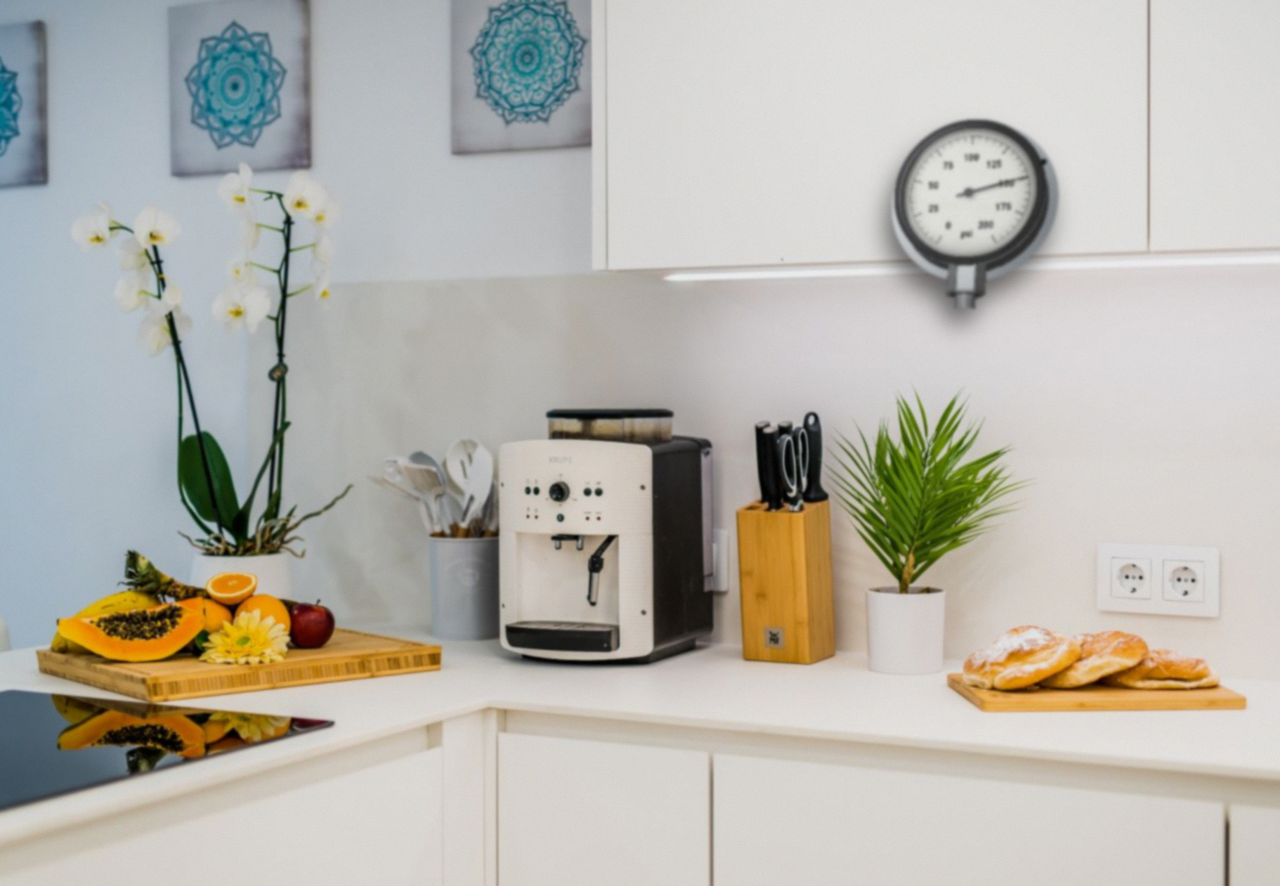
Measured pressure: 150
